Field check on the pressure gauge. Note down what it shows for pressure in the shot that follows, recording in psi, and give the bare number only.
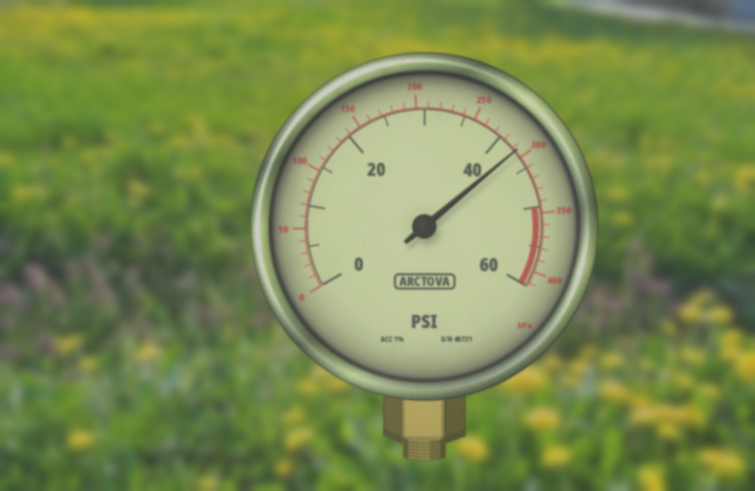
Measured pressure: 42.5
